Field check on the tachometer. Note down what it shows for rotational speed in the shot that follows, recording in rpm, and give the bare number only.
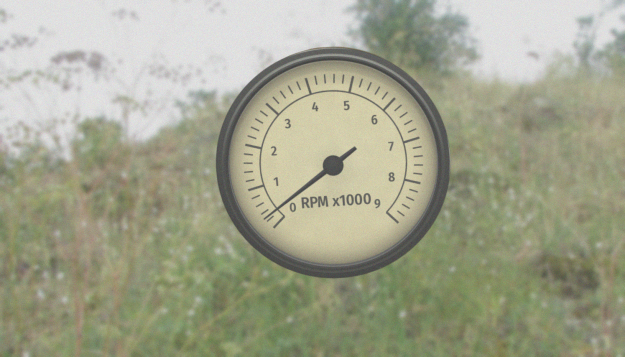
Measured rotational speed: 300
